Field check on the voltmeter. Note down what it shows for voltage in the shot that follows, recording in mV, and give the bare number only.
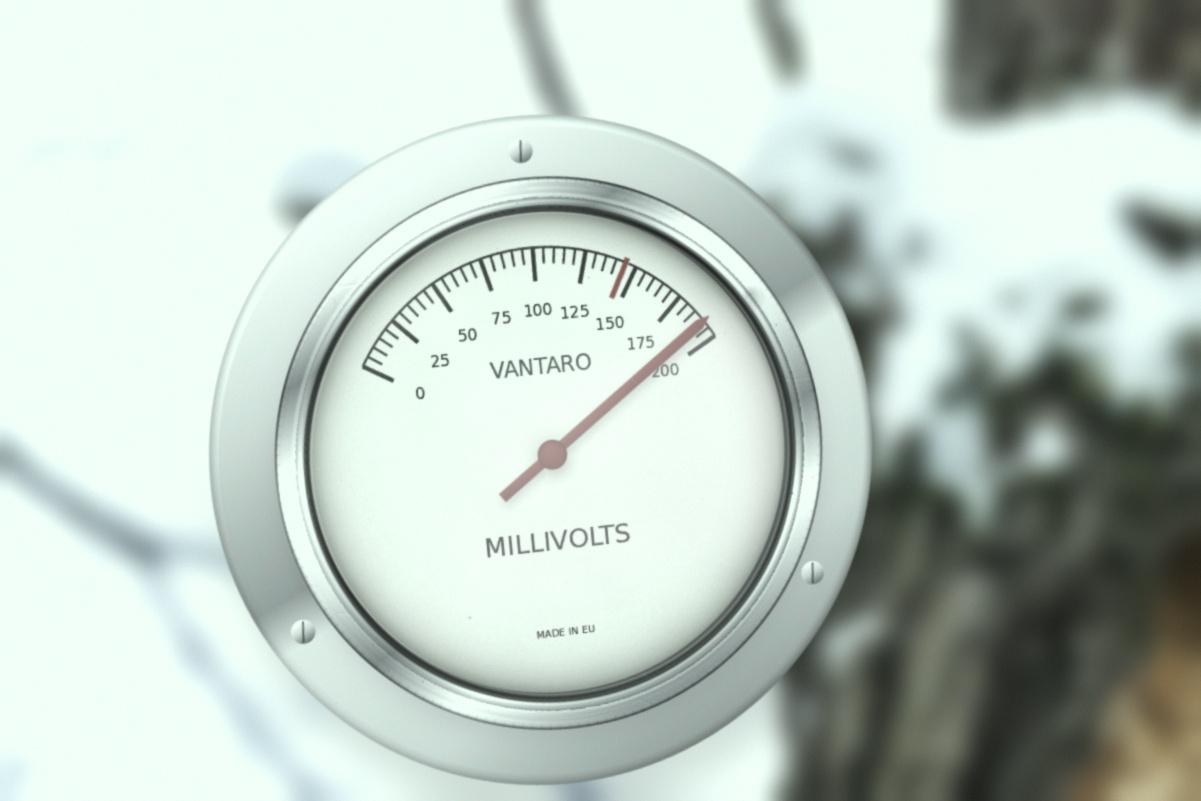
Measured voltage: 190
